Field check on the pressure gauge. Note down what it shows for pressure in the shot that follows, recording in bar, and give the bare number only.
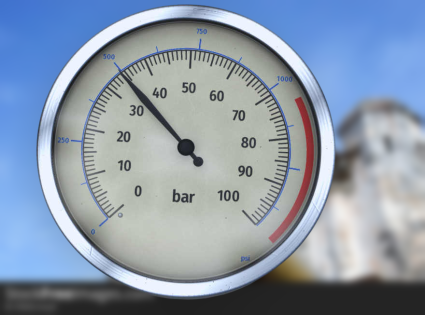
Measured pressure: 34
